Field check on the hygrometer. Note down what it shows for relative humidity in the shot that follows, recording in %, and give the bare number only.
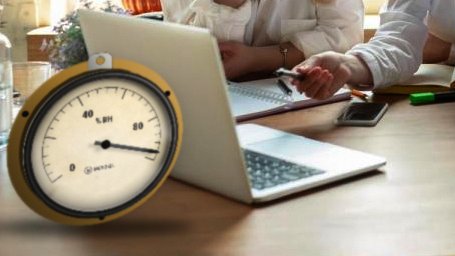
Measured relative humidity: 96
